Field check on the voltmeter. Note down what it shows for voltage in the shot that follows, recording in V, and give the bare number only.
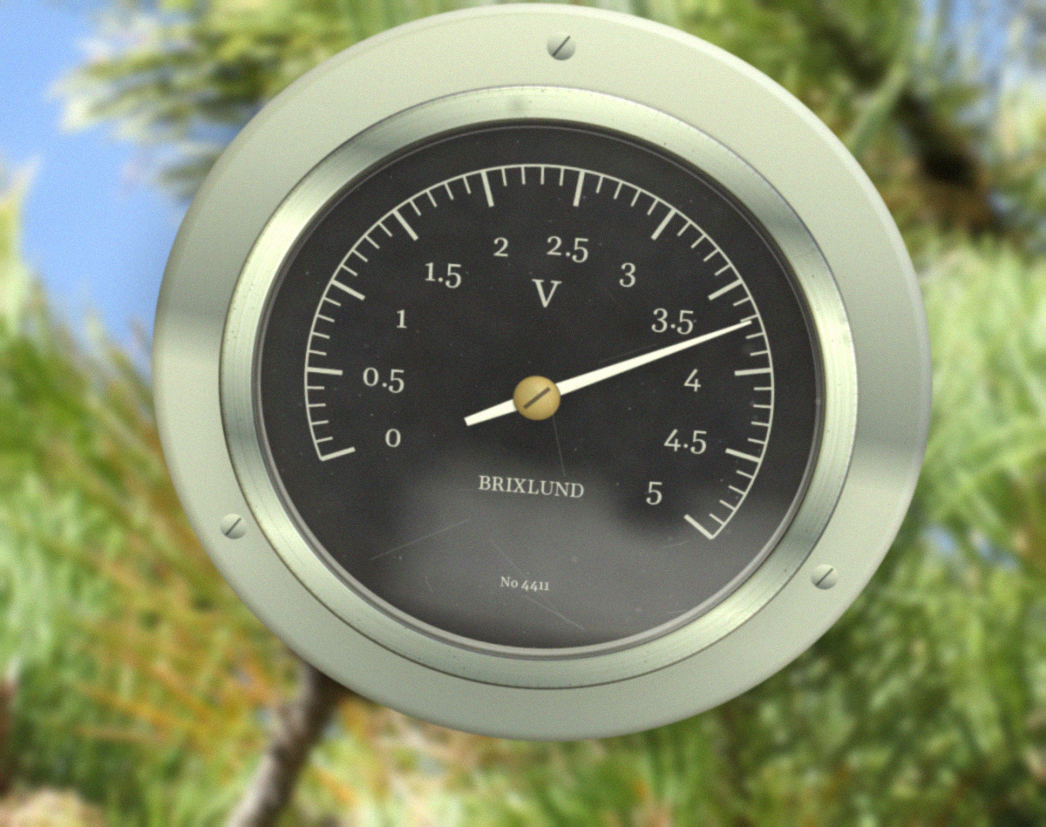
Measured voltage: 3.7
